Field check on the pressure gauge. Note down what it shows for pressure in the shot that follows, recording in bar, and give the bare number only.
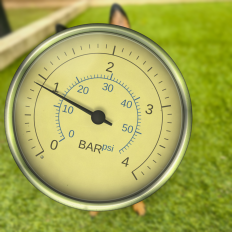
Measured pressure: 0.9
